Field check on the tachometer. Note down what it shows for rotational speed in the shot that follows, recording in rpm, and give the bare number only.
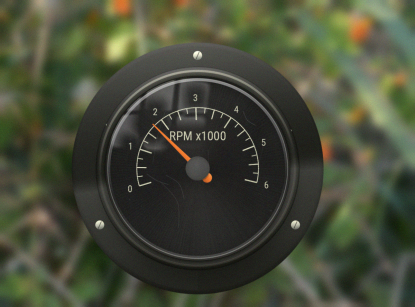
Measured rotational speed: 1750
